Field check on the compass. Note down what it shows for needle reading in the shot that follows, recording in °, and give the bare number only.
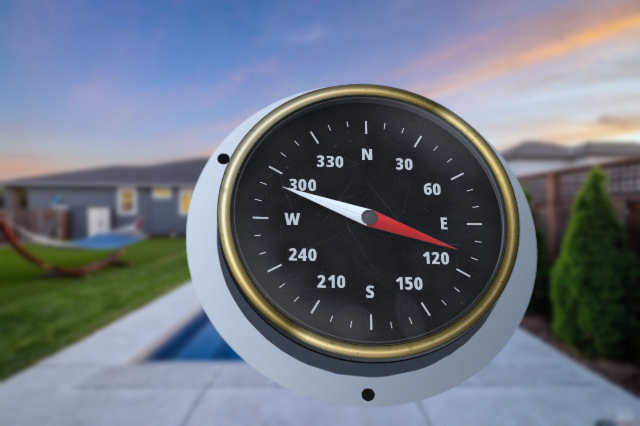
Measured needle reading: 110
